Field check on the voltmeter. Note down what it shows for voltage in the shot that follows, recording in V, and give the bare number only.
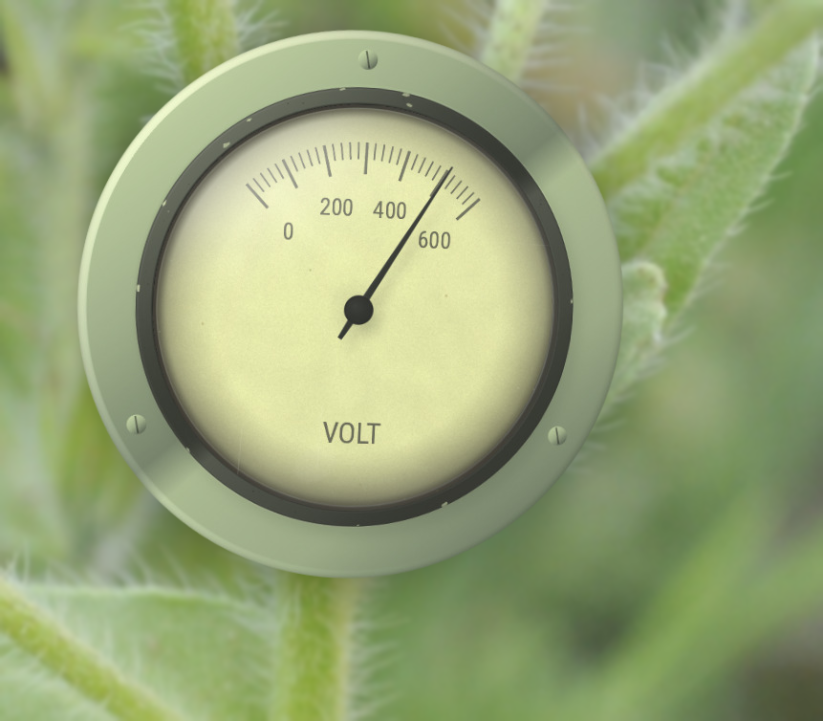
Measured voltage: 500
